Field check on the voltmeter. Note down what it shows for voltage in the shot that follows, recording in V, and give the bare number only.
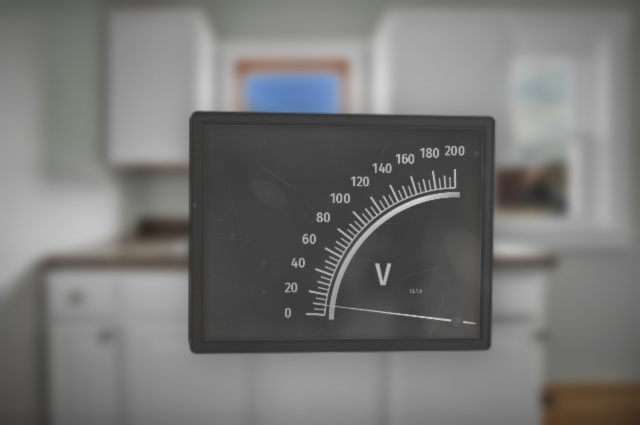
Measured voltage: 10
